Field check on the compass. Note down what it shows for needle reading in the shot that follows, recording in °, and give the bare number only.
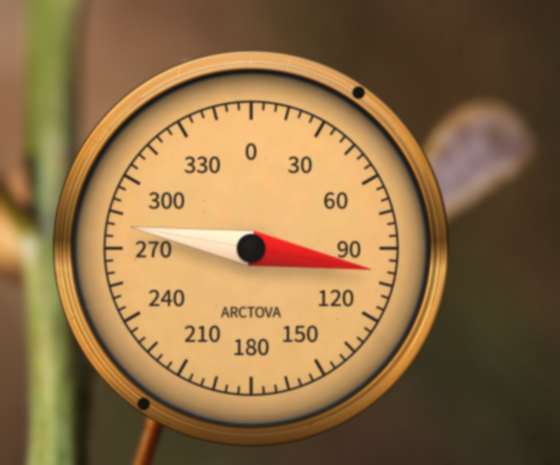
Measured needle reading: 100
